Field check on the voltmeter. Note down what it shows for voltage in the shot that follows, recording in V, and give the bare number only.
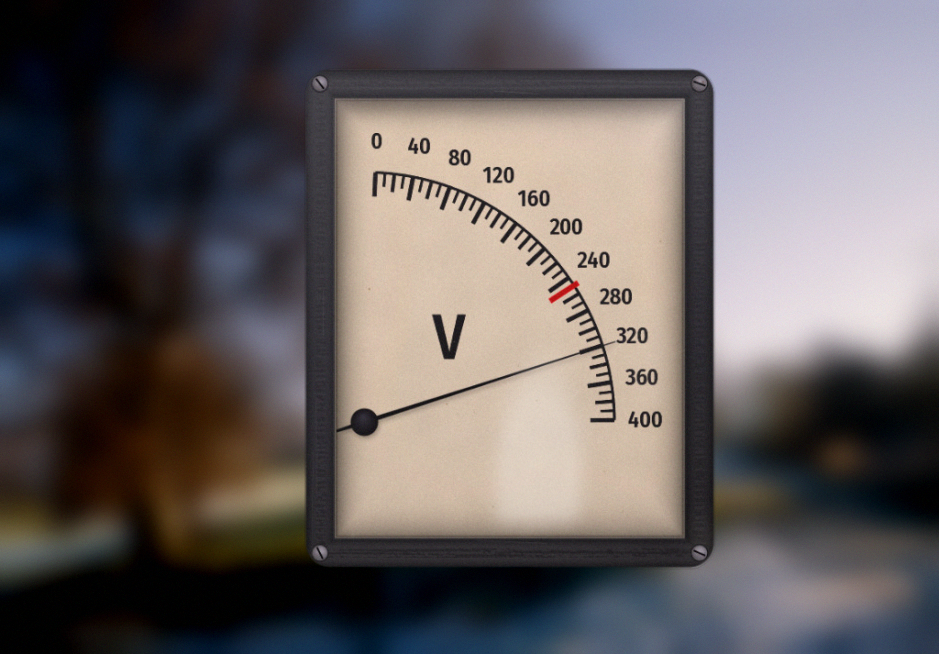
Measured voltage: 320
